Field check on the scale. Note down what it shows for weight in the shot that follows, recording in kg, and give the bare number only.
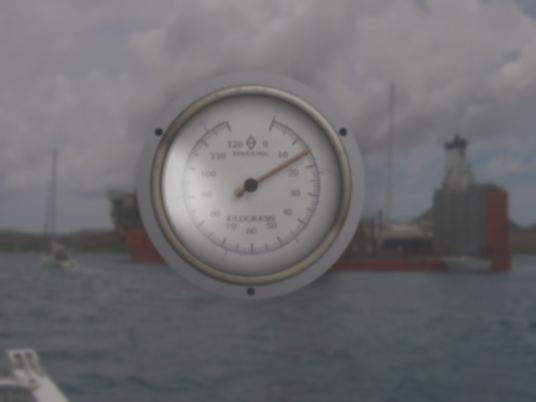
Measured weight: 15
